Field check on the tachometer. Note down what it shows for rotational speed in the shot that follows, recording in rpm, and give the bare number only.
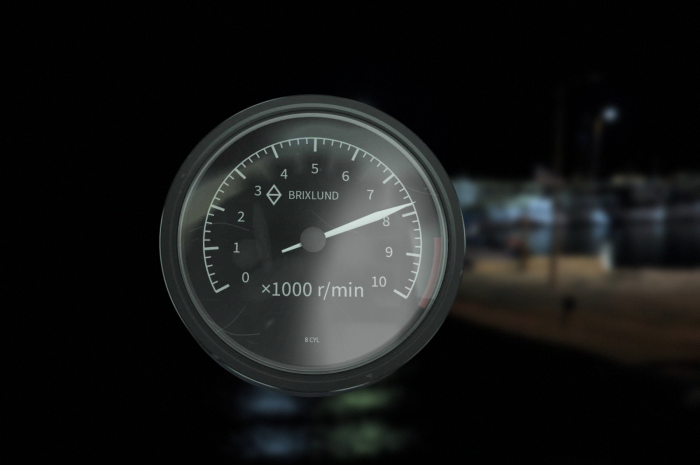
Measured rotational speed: 7800
